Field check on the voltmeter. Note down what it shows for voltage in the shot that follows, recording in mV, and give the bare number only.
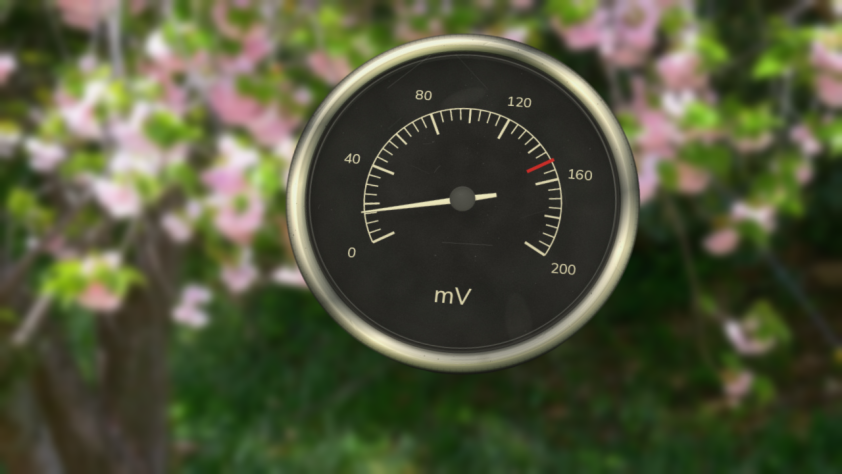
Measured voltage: 15
